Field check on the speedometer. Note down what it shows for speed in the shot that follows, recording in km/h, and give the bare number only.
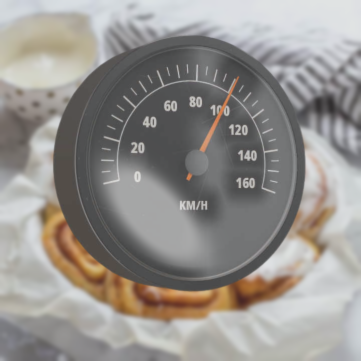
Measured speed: 100
